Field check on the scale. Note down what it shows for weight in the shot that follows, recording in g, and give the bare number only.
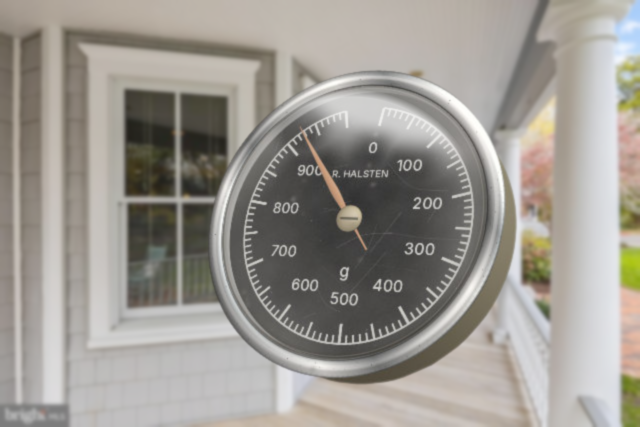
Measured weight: 930
